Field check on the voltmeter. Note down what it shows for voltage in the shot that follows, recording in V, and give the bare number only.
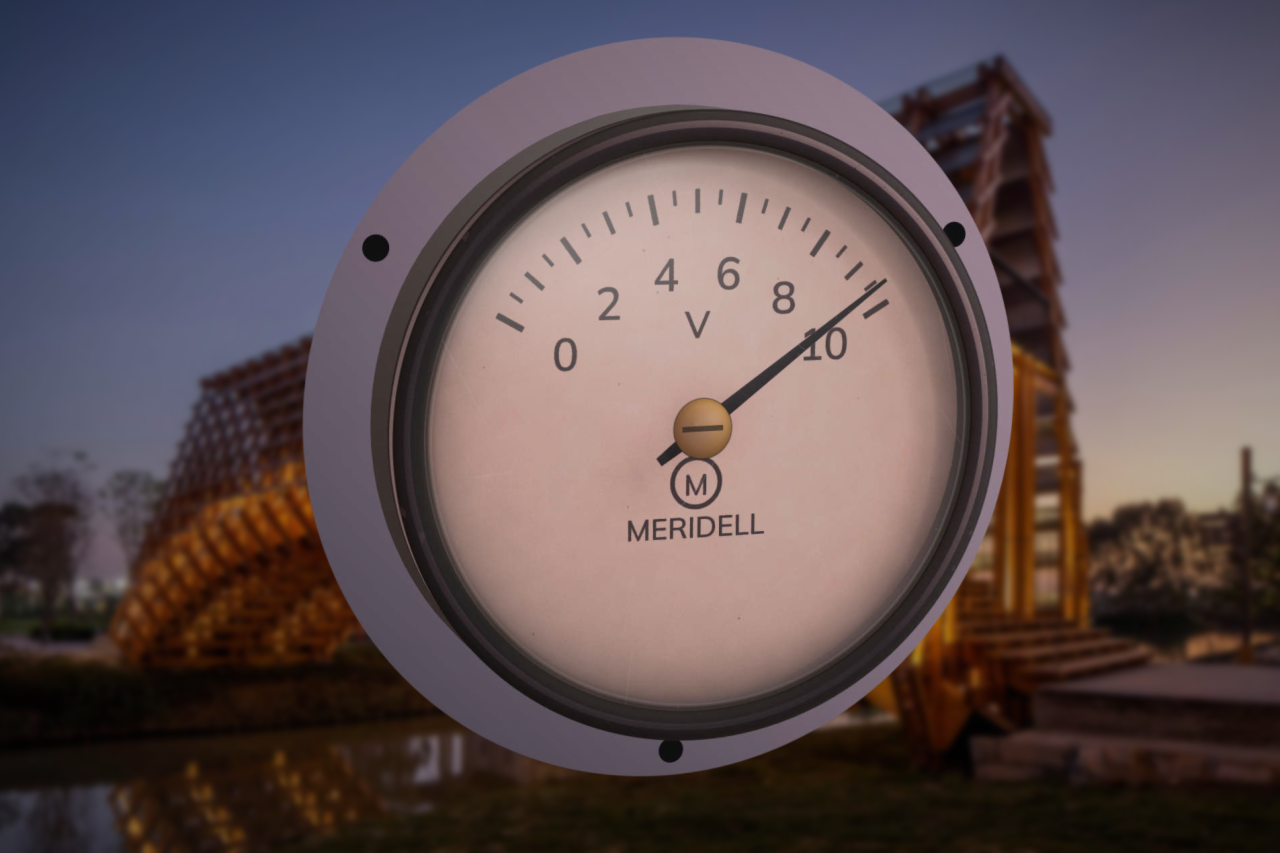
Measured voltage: 9.5
